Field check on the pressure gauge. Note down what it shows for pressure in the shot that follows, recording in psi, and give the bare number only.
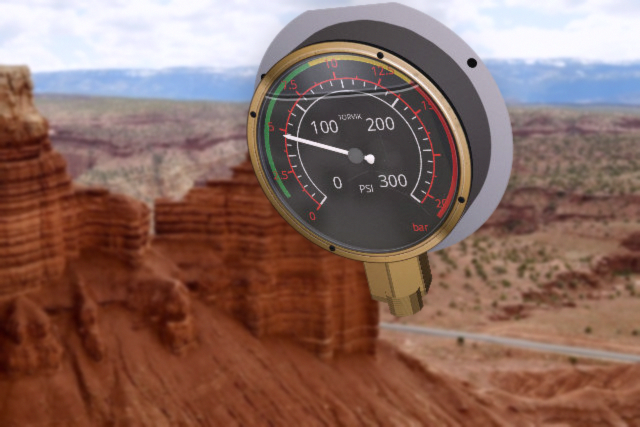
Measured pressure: 70
